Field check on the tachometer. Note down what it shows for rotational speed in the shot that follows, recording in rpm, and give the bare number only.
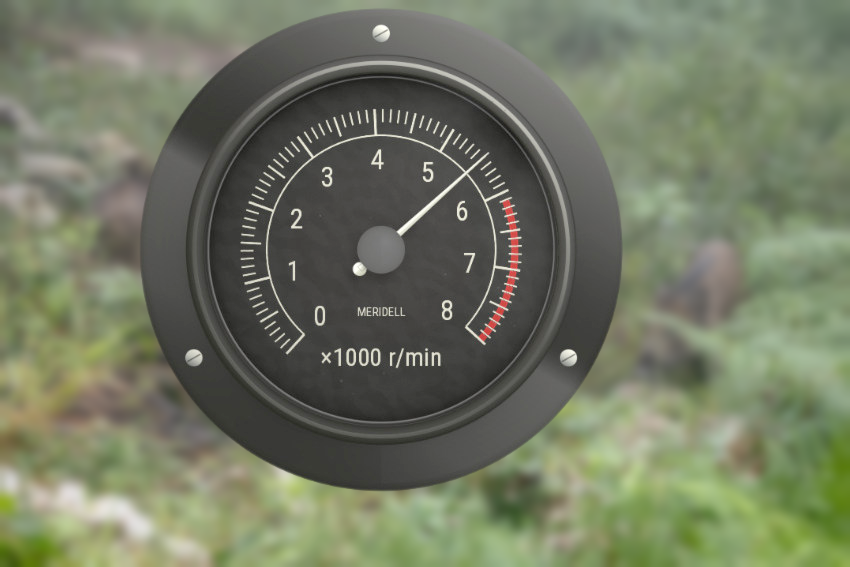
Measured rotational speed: 5500
